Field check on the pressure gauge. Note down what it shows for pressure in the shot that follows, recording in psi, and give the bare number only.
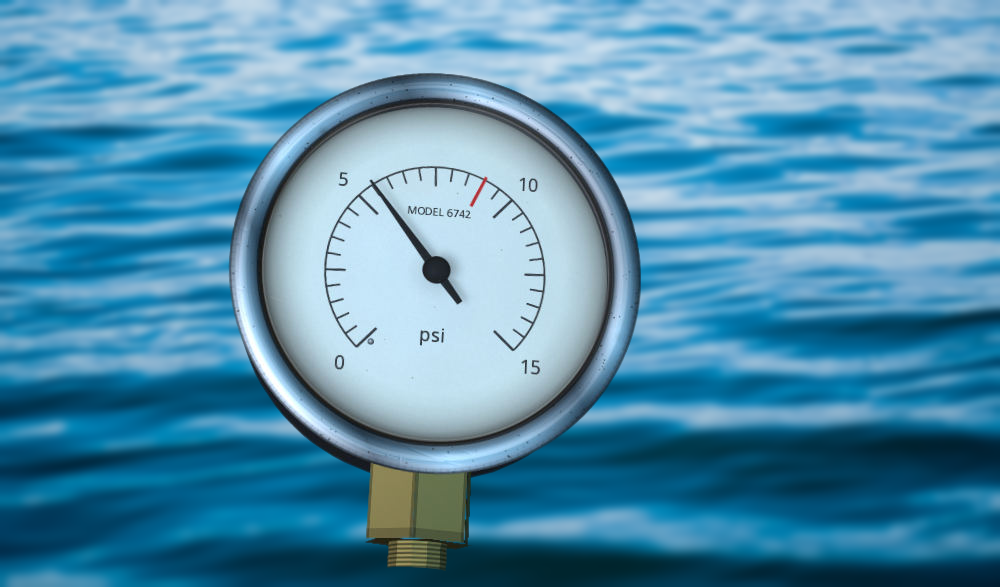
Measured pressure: 5.5
